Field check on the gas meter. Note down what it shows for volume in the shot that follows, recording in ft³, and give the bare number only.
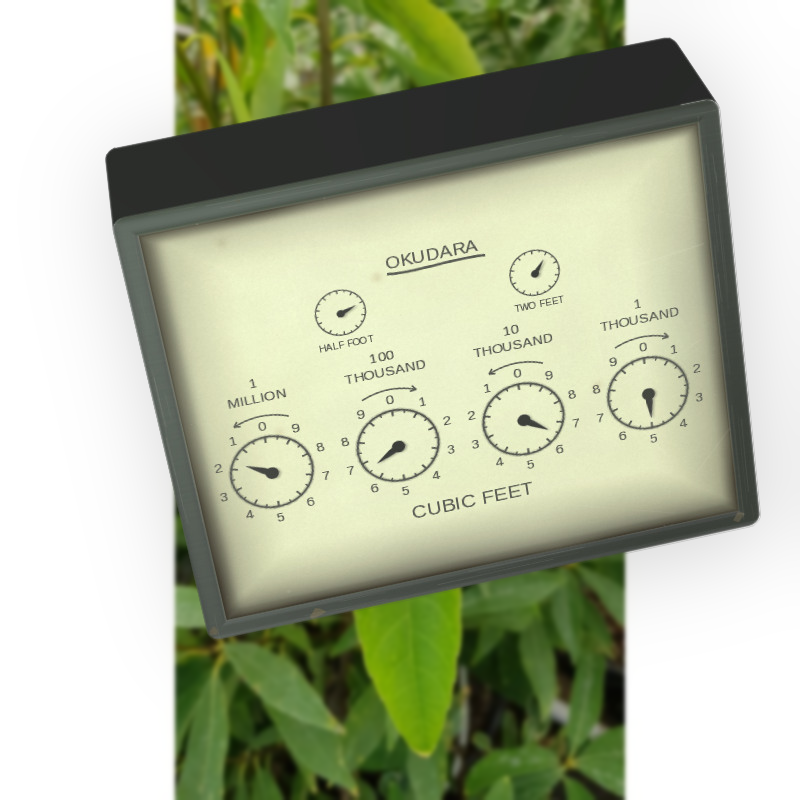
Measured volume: 166500
